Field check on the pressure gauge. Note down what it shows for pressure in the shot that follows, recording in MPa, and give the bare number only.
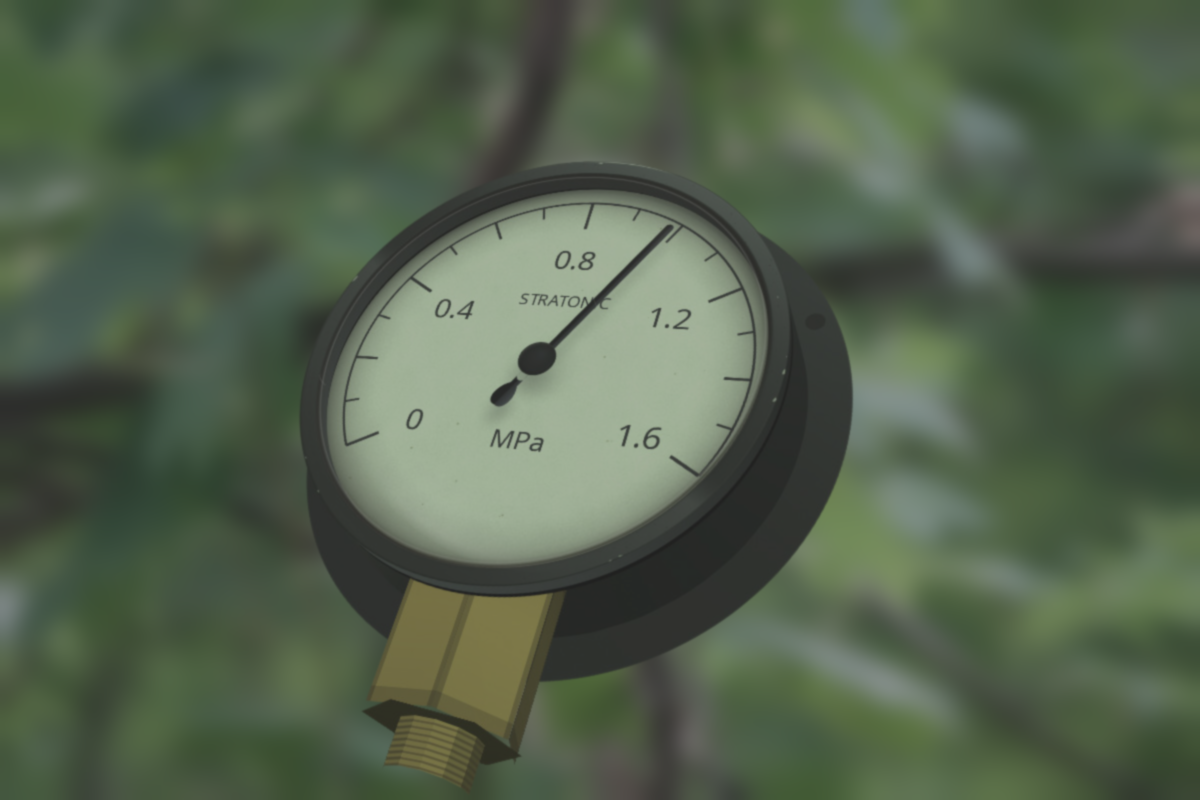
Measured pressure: 1
